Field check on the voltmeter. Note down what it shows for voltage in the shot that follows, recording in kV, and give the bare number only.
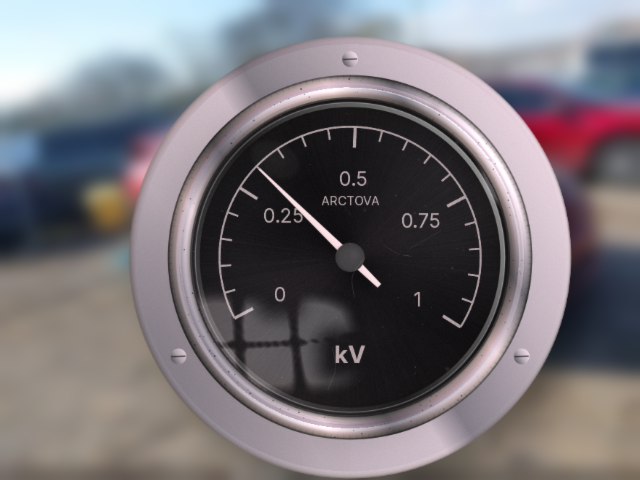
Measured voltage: 0.3
